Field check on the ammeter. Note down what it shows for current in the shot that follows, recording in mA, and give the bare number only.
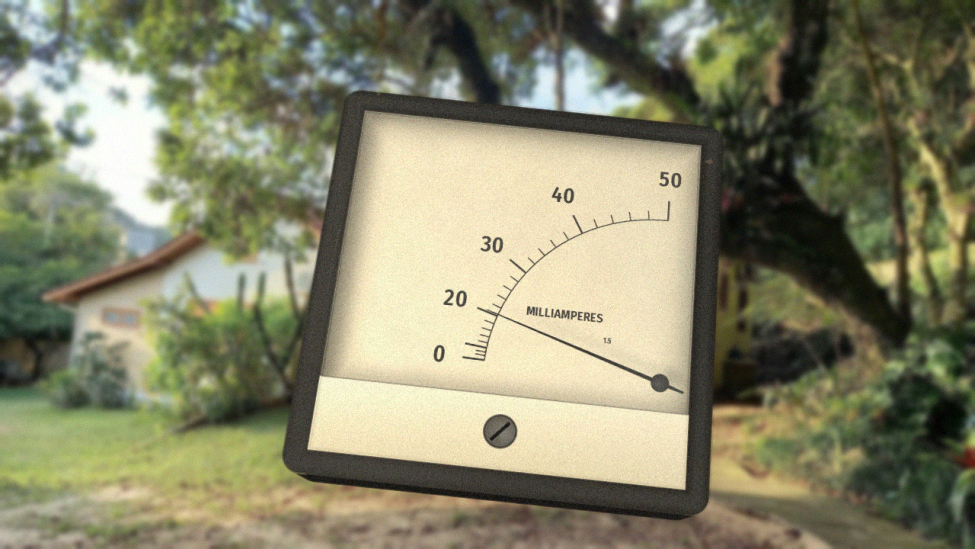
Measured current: 20
